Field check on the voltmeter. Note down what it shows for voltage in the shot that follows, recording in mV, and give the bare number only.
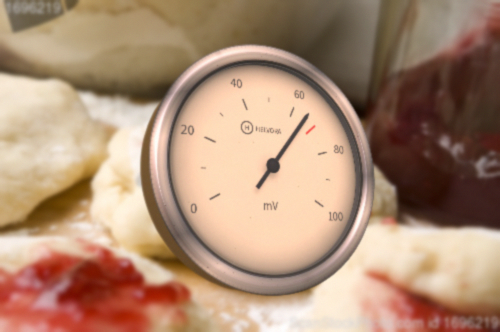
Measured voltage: 65
